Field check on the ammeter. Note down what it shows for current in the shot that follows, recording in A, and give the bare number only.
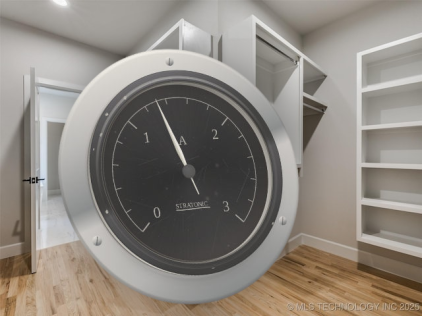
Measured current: 1.3
